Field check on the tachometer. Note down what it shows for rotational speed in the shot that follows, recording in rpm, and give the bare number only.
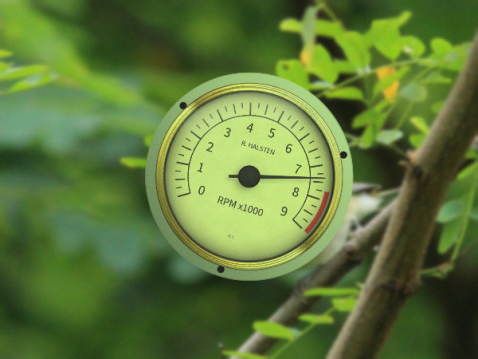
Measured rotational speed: 7375
